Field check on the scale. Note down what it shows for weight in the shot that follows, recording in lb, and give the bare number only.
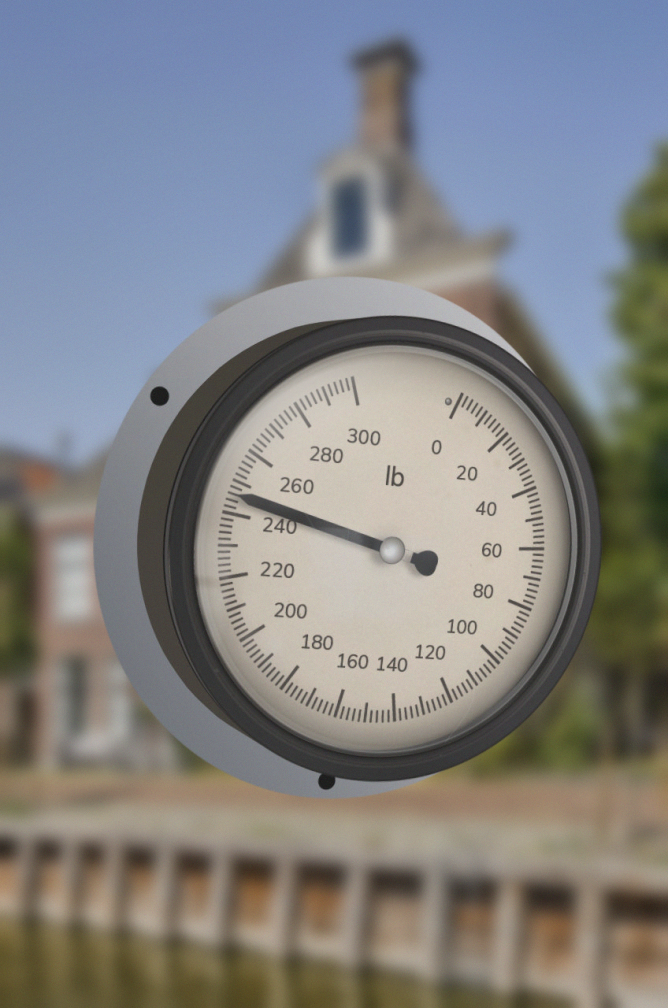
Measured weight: 246
